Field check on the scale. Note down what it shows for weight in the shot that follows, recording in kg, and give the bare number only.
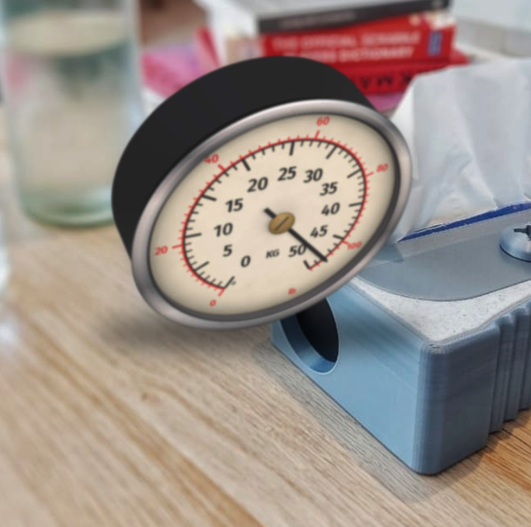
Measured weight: 48
